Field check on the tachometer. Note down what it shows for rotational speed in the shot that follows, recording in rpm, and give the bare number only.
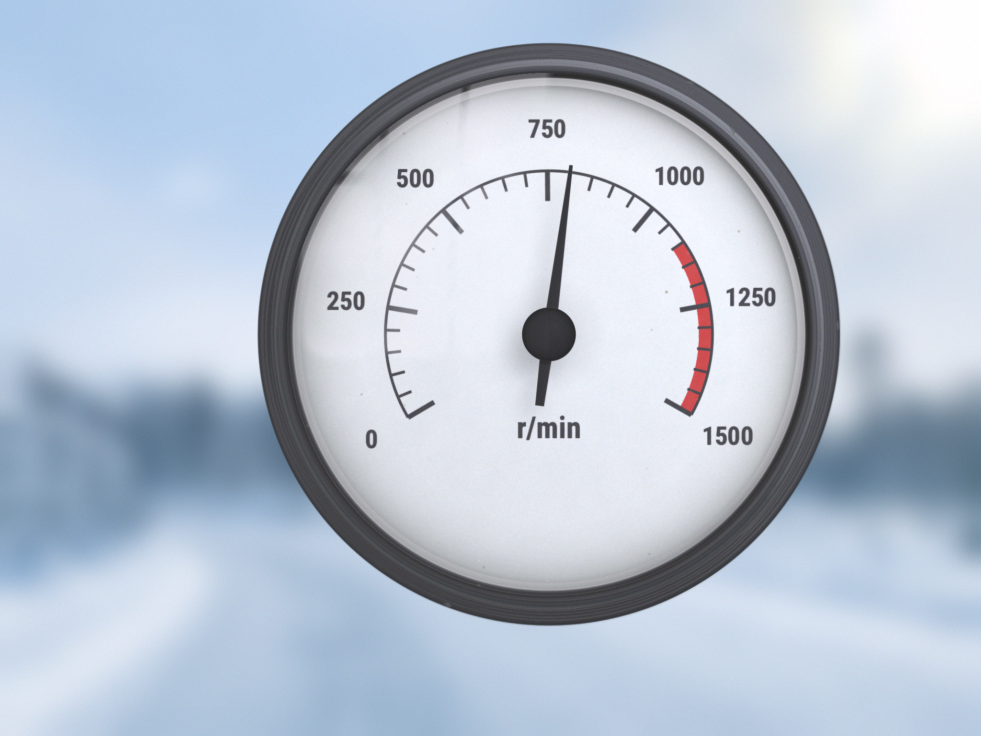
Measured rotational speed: 800
